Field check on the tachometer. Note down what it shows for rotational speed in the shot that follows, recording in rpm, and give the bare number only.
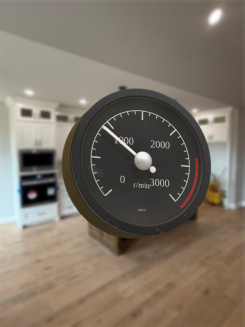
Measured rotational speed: 900
